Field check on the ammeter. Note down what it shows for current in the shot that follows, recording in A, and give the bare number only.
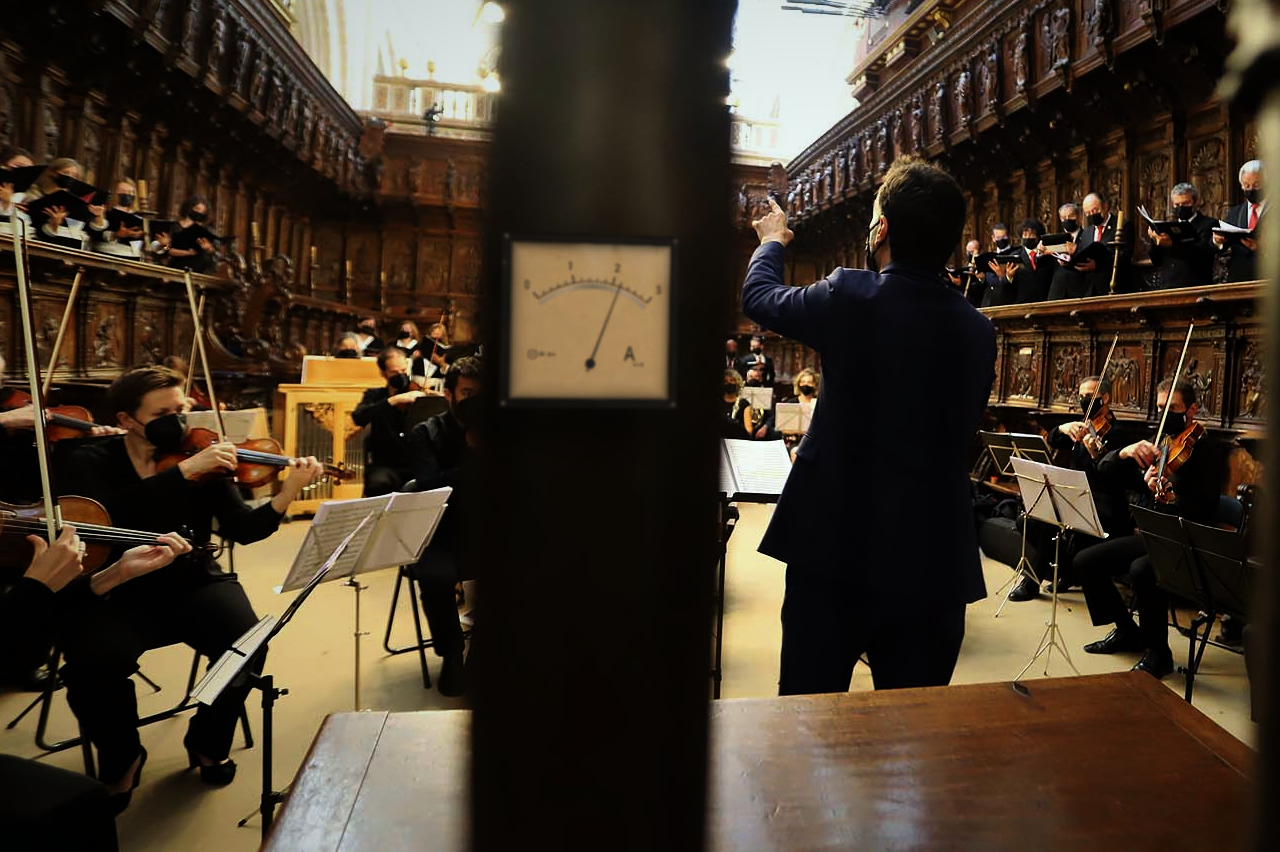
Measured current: 2.2
